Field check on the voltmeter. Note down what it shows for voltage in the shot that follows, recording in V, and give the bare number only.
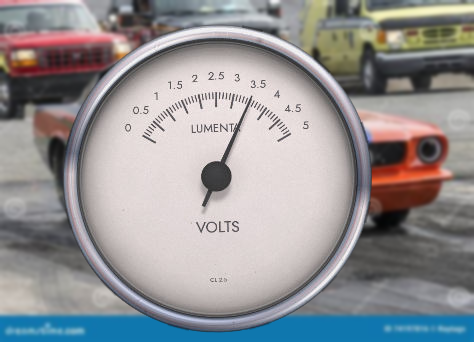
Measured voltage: 3.5
